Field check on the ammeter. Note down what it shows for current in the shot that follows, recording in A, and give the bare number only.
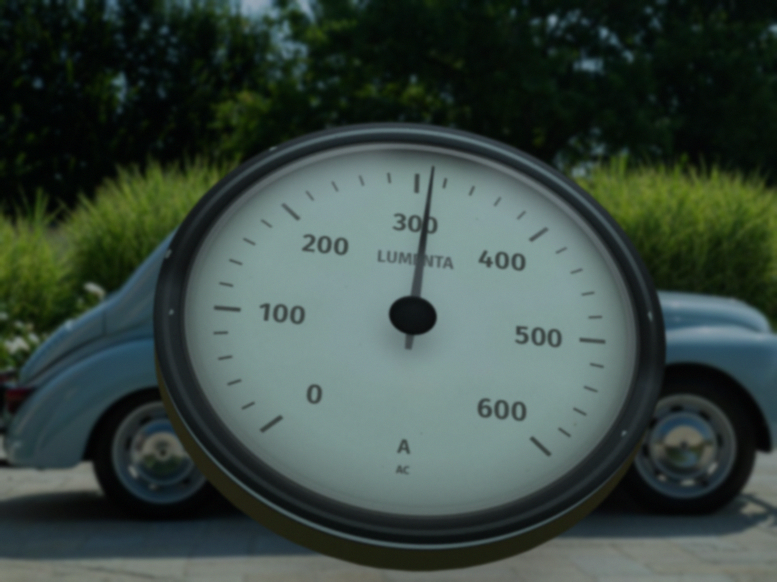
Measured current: 310
